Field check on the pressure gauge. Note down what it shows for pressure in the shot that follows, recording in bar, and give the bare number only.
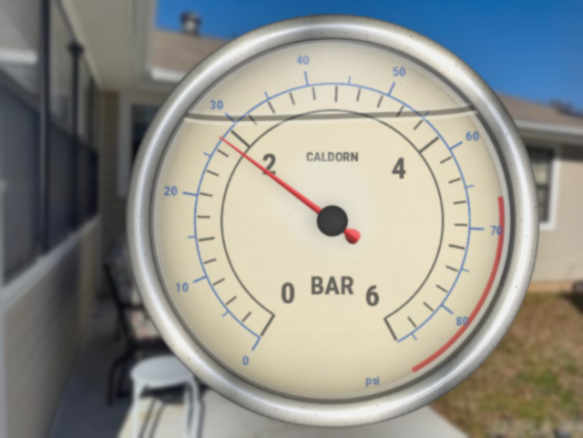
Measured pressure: 1.9
